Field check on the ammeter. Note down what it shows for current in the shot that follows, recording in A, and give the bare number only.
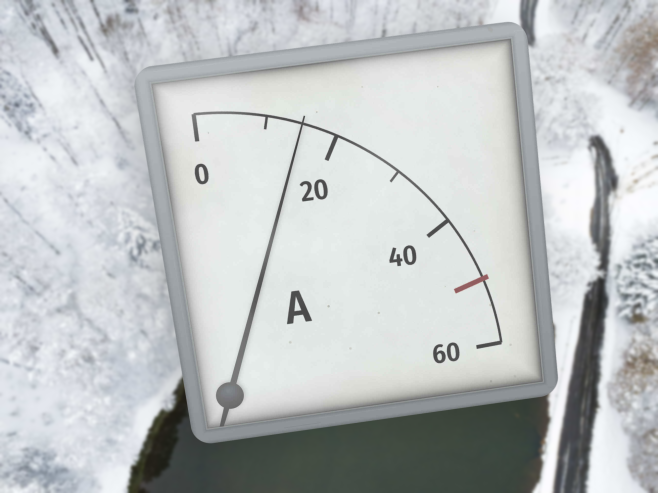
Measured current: 15
